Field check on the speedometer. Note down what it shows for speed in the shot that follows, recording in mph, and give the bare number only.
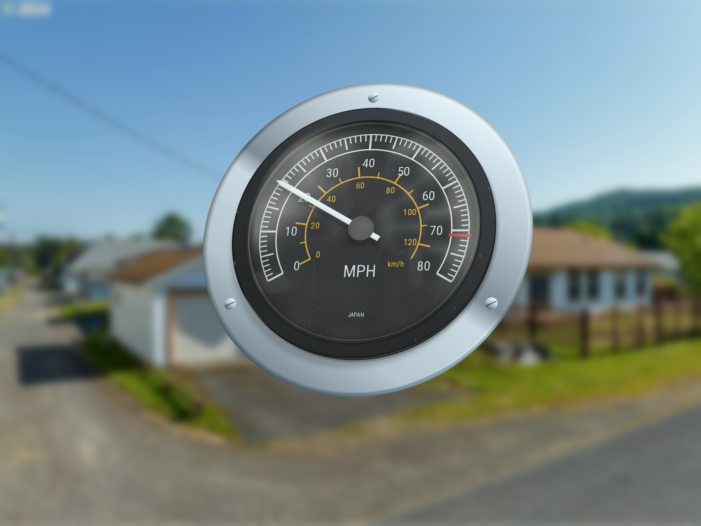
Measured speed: 20
